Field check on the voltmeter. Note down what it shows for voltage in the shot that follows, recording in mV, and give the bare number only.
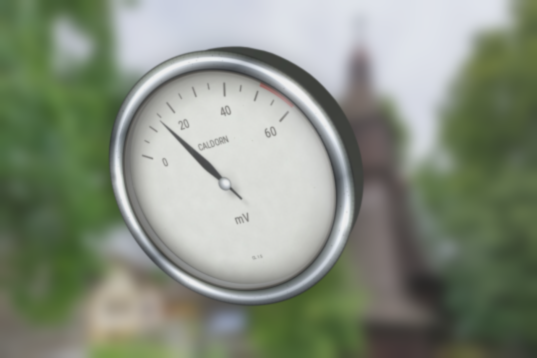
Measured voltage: 15
